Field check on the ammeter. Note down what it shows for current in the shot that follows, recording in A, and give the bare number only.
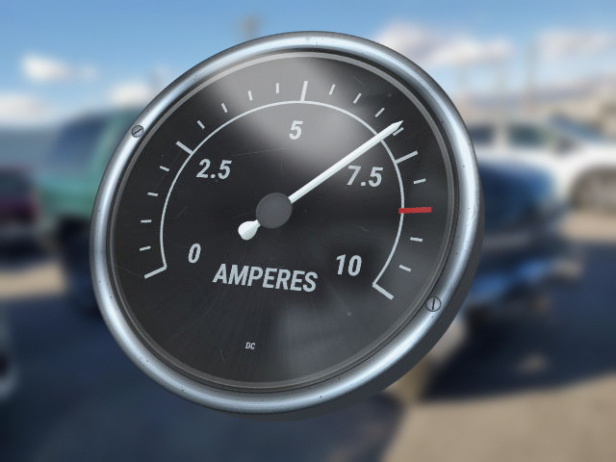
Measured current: 7
